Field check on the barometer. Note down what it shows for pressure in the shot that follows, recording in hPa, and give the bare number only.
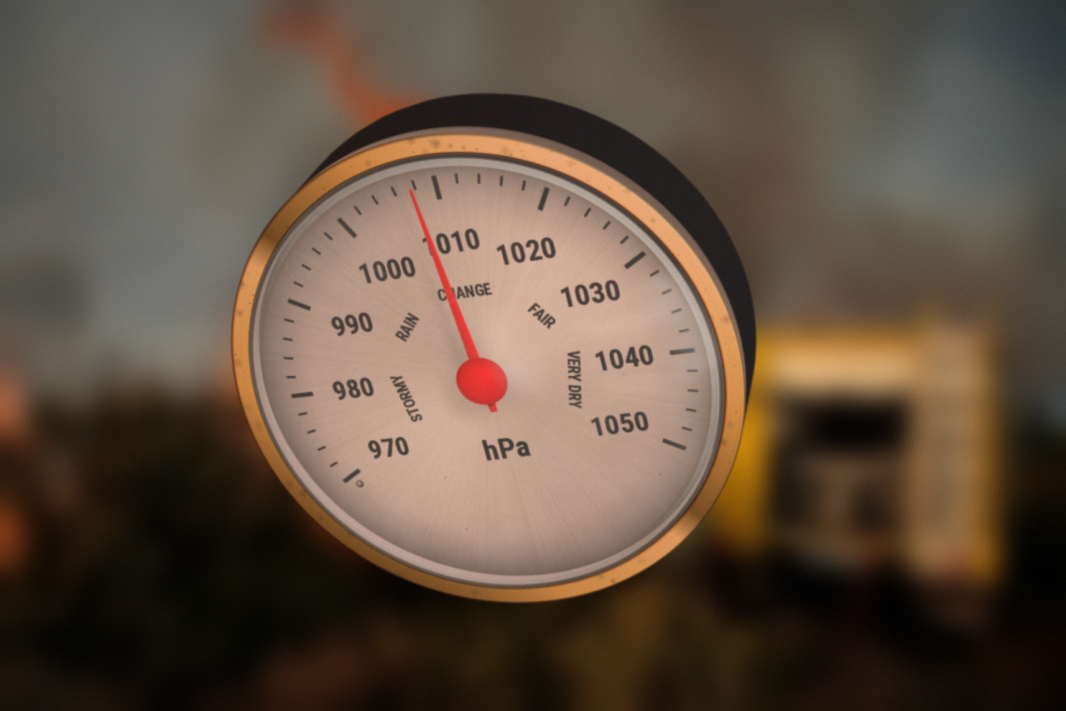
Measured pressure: 1008
